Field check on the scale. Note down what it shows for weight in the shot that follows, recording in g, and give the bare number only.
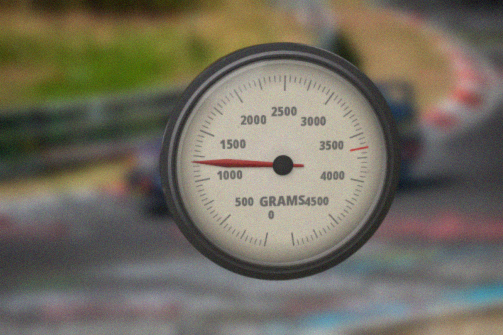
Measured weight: 1200
